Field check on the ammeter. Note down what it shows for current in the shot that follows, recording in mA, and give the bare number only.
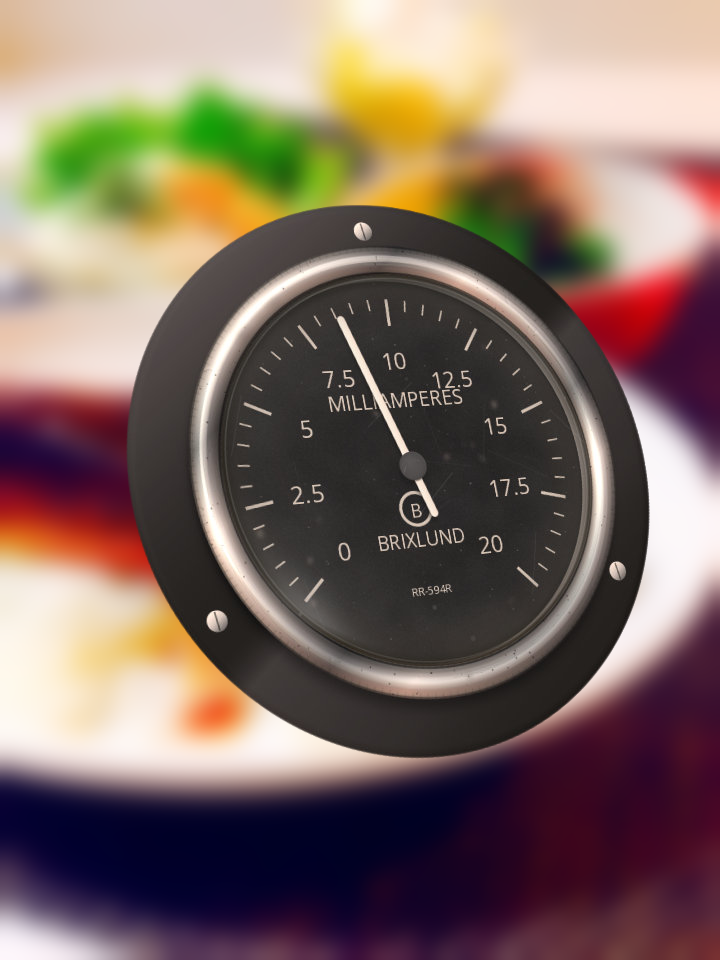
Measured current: 8.5
